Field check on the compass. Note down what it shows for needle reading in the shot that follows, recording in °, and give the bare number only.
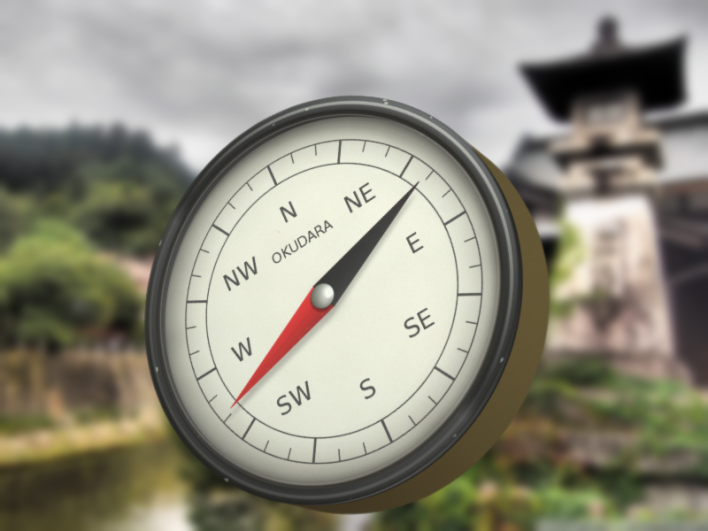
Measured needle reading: 250
